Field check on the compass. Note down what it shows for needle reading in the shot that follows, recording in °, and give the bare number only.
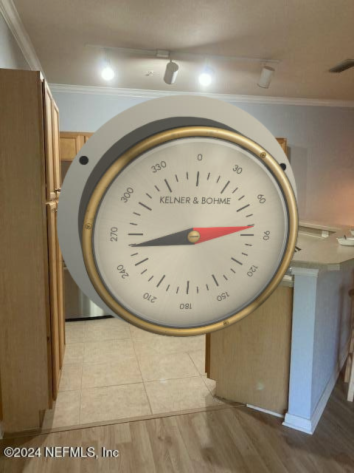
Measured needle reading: 80
